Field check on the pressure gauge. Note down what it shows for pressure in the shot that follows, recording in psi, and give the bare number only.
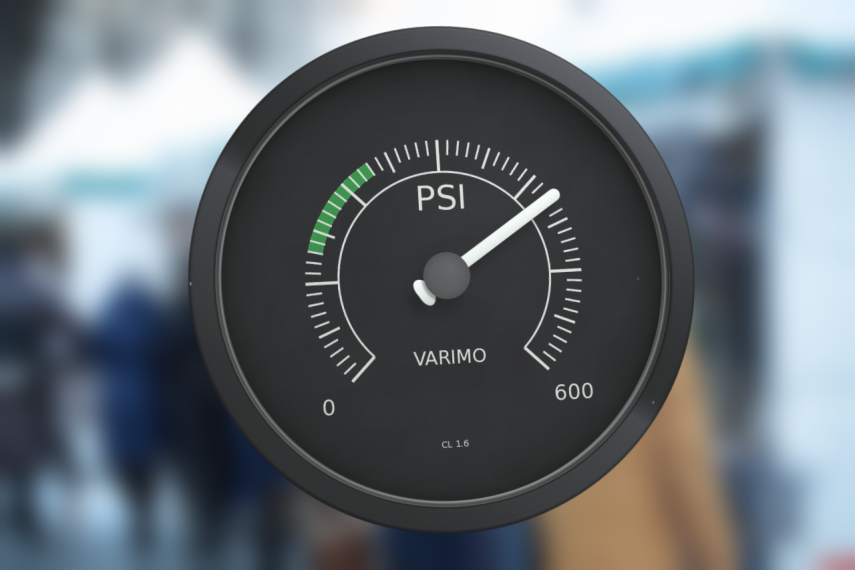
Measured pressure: 425
